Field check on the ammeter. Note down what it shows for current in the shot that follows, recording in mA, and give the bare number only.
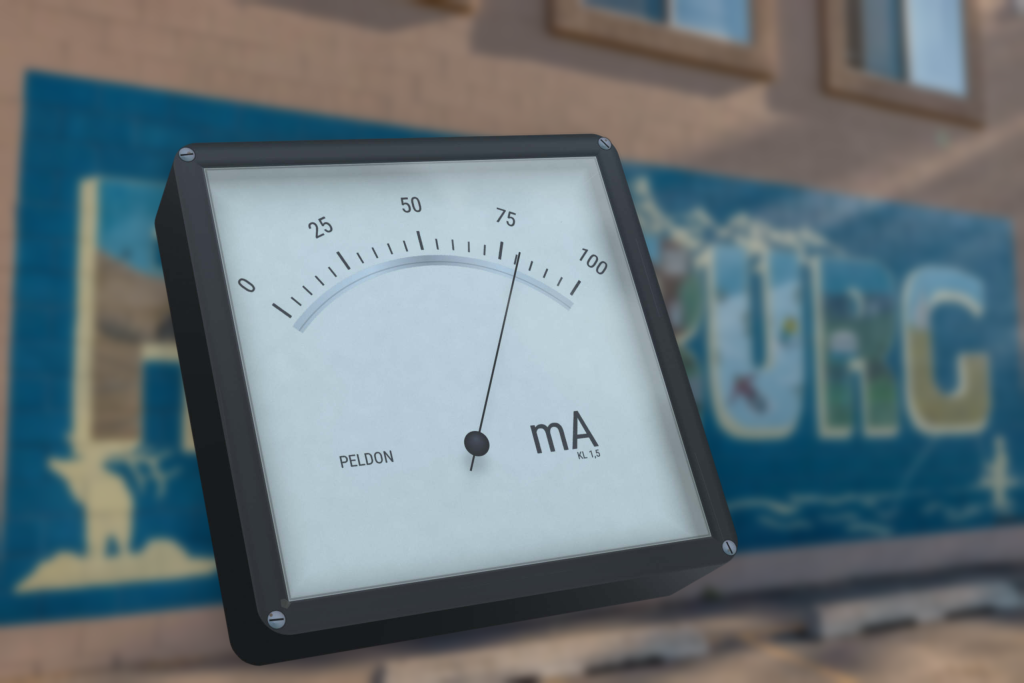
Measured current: 80
